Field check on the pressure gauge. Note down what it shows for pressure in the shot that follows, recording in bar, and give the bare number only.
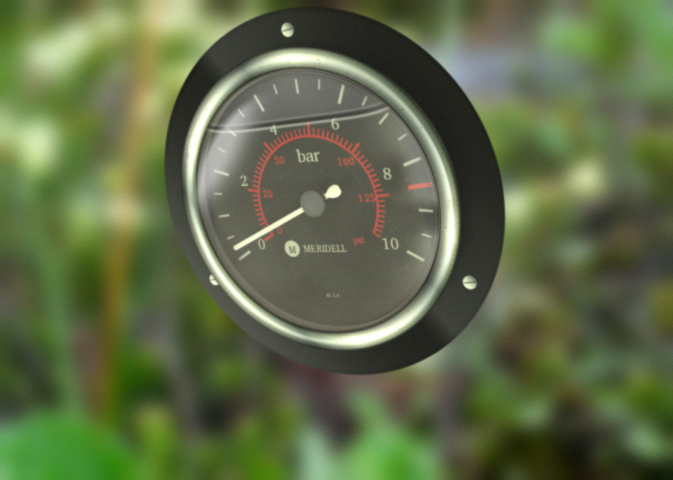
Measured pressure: 0.25
